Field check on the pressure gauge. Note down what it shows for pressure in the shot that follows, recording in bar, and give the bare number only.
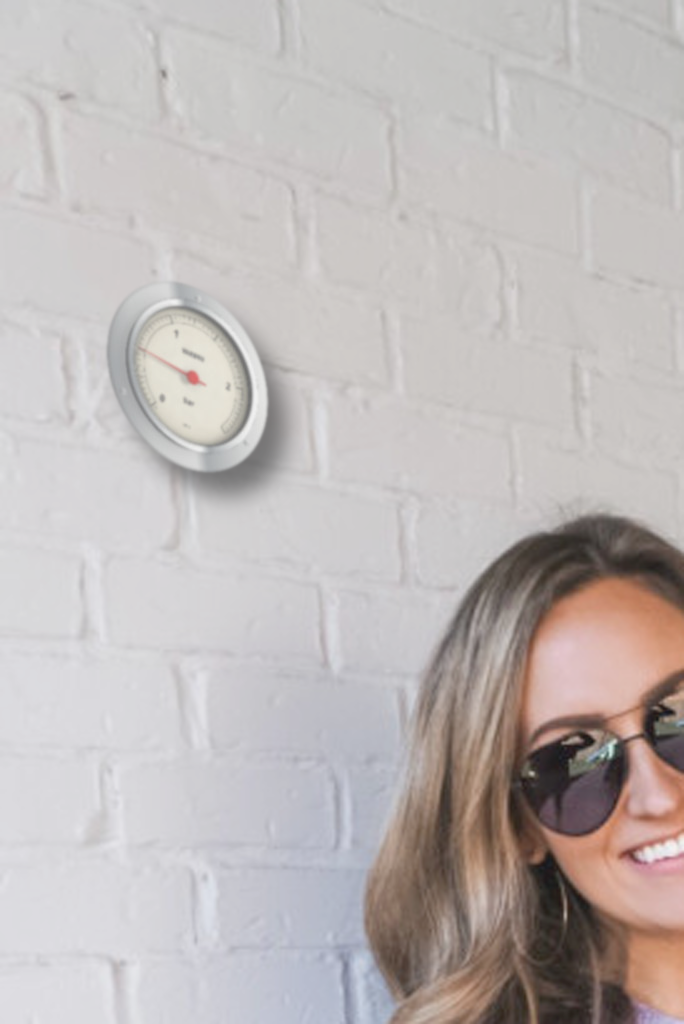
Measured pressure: 0.5
